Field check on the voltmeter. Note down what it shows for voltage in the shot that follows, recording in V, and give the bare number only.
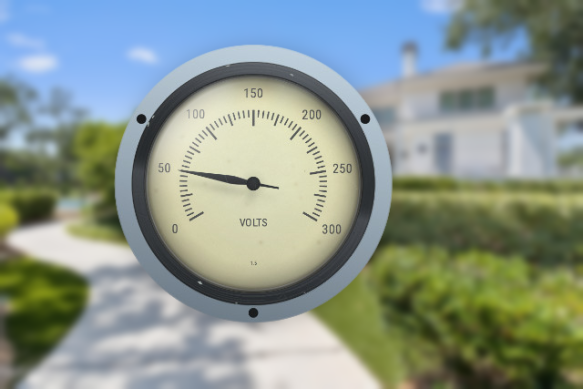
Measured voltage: 50
